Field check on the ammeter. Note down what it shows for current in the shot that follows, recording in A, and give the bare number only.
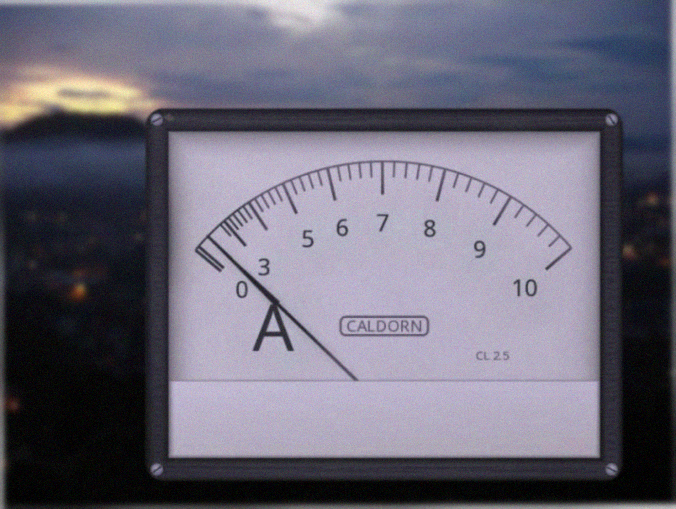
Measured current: 2
